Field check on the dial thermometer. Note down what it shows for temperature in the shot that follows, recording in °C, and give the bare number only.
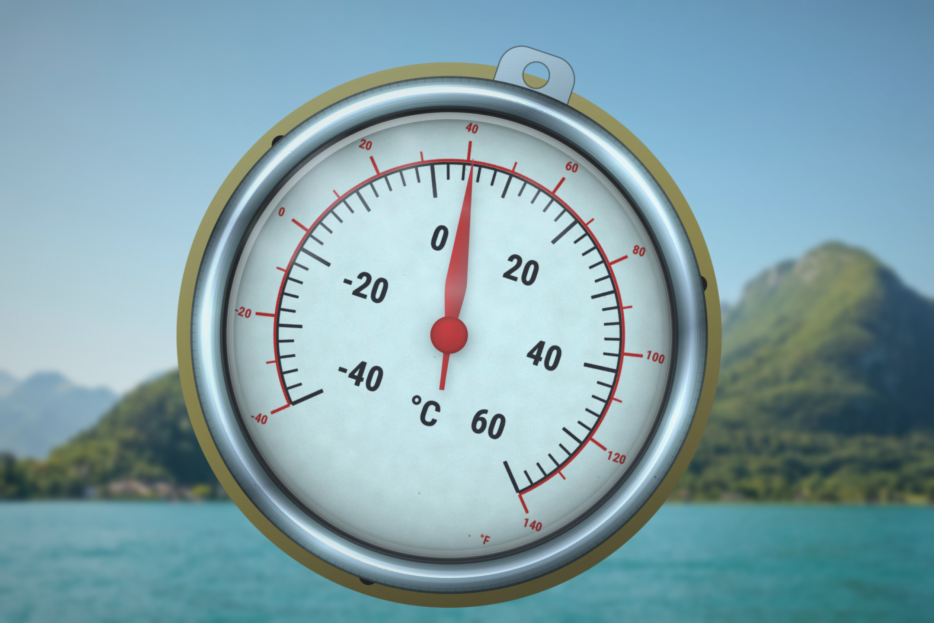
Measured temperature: 5
